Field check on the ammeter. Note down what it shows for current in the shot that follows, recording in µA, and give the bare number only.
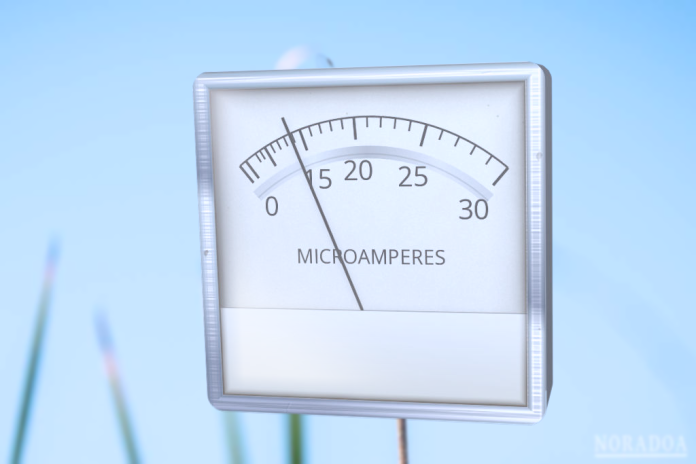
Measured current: 14
